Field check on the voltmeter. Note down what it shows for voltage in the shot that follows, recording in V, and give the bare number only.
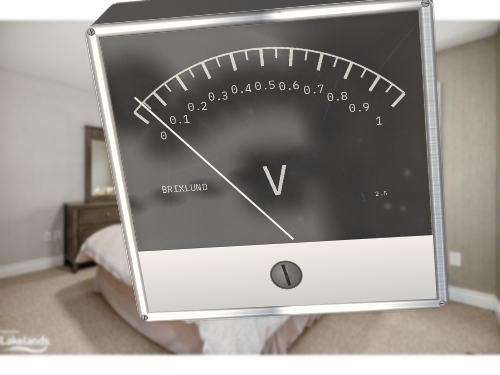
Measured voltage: 0.05
